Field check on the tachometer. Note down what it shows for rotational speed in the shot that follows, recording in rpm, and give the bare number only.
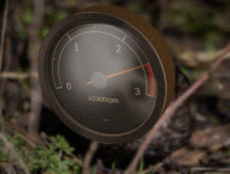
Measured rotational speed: 2500
